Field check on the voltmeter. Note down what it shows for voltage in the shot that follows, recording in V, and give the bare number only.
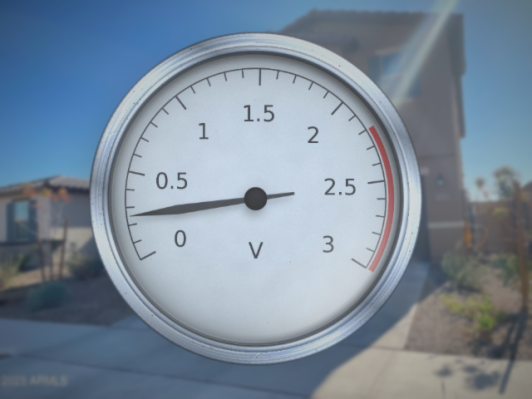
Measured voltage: 0.25
